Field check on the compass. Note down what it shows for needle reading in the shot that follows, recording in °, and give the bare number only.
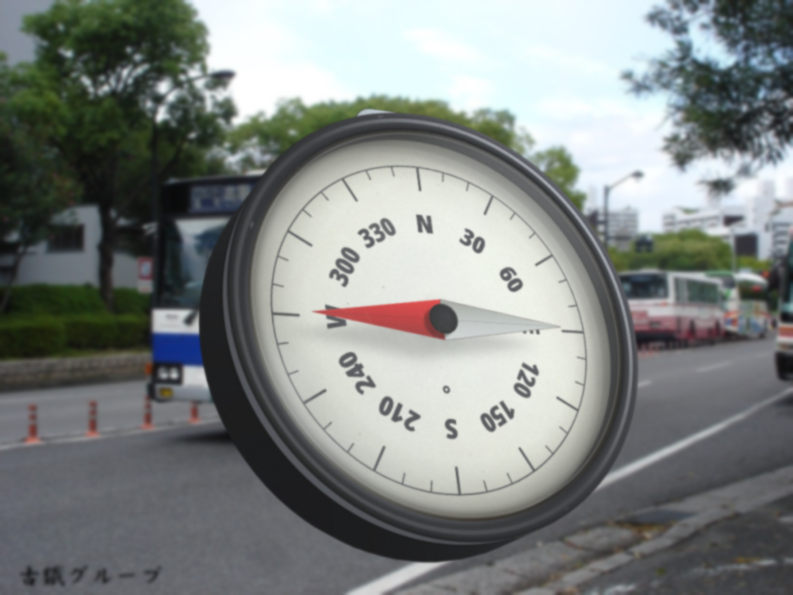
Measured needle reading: 270
